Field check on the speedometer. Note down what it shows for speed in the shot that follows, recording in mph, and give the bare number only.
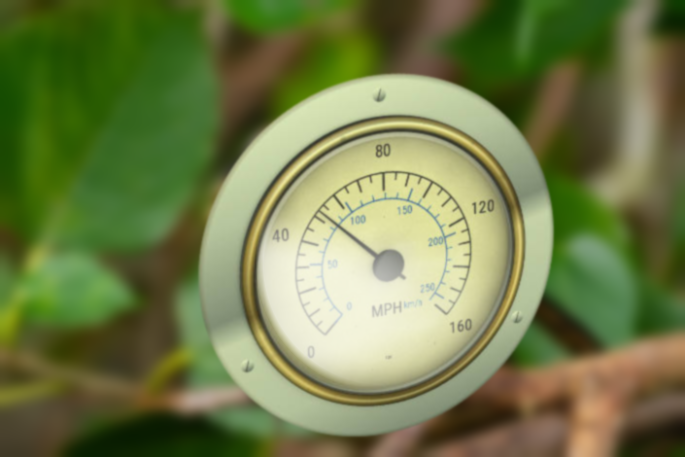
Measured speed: 52.5
